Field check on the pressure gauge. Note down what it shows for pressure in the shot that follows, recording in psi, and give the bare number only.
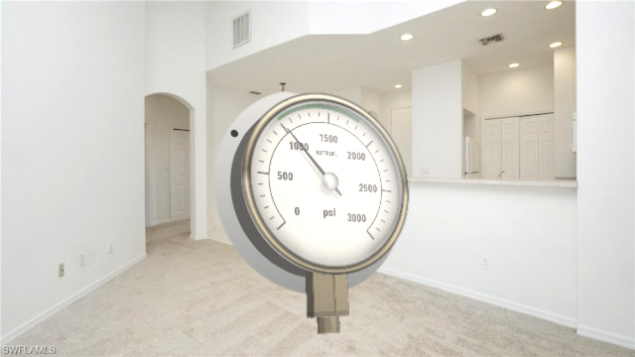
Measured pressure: 1000
